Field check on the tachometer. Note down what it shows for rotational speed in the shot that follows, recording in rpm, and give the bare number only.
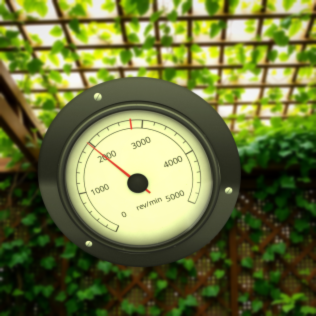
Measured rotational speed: 2000
